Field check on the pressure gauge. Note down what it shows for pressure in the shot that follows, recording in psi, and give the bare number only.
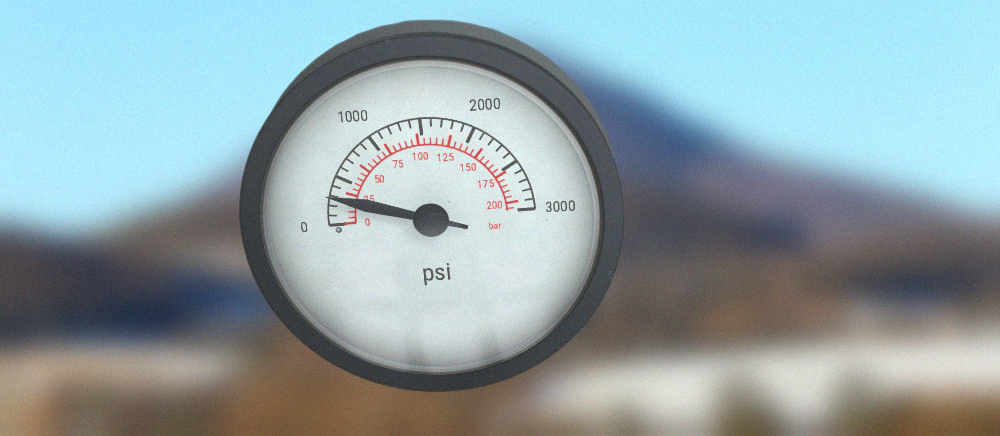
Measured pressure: 300
